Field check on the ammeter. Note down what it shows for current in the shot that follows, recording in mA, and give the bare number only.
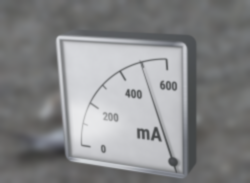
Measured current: 500
